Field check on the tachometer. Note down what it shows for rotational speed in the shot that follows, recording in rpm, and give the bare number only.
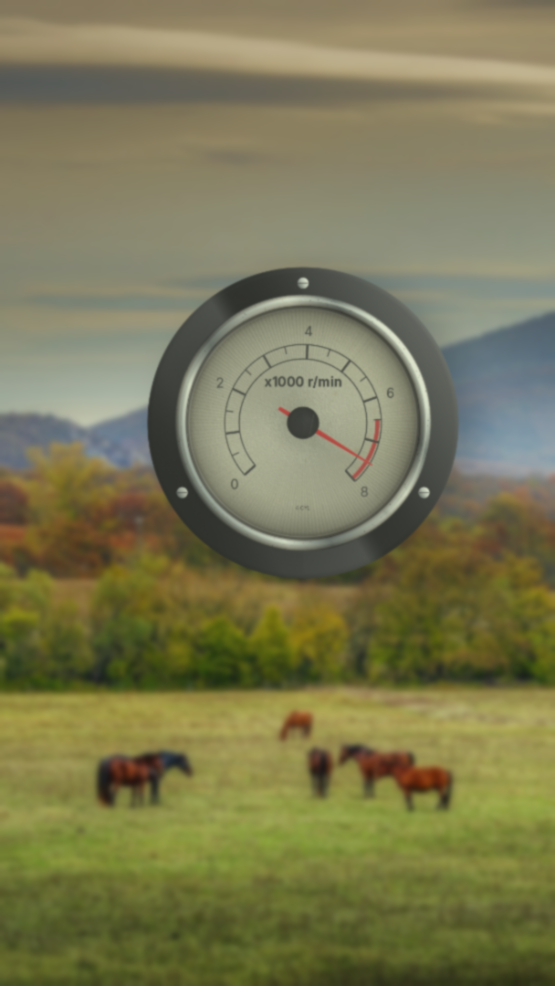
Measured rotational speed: 7500
